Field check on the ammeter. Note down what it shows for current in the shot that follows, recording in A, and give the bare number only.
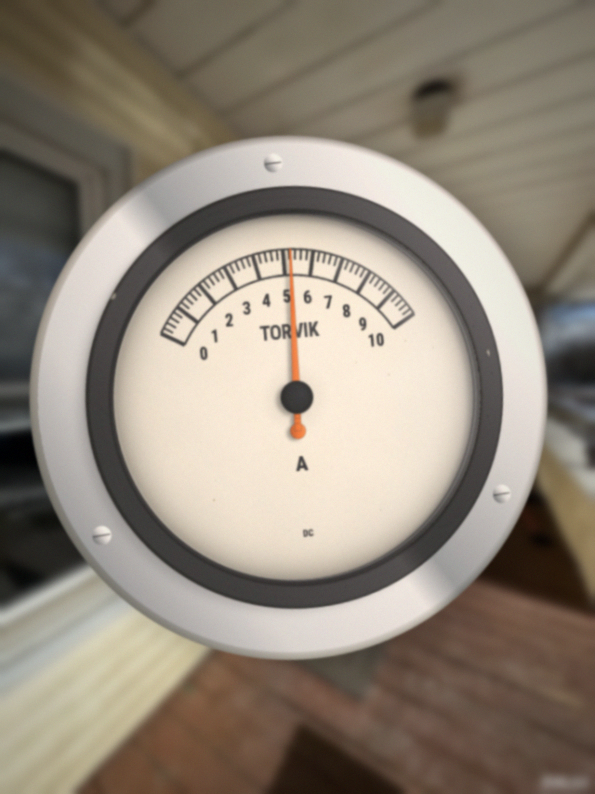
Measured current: 5.2
